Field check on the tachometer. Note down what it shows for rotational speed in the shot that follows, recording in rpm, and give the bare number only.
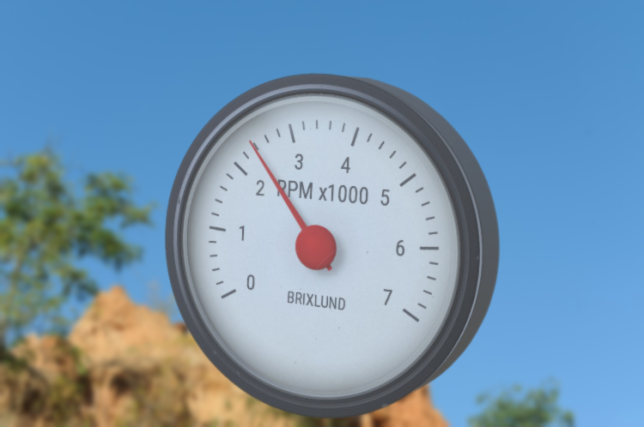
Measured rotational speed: 2400
